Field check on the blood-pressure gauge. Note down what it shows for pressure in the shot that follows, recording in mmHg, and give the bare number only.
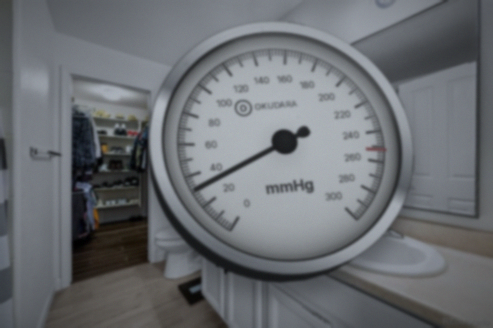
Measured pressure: 30
